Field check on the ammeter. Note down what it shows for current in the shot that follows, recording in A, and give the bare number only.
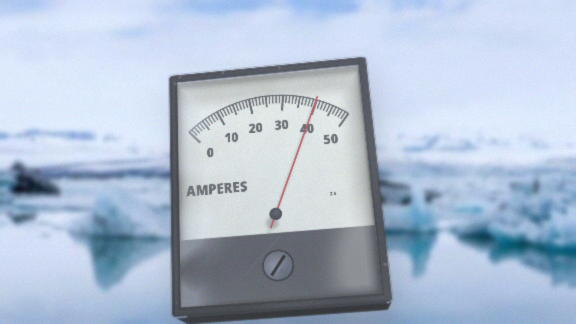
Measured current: 40
